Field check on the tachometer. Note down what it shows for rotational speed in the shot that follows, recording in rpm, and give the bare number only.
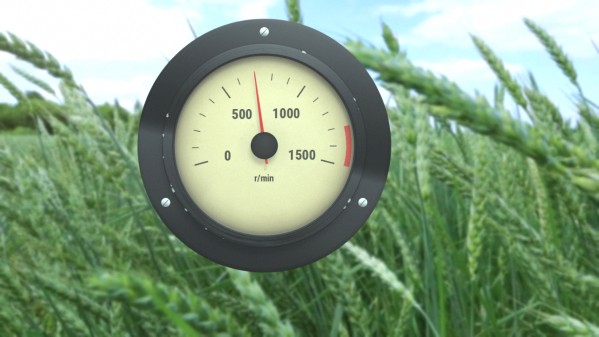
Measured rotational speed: 700
